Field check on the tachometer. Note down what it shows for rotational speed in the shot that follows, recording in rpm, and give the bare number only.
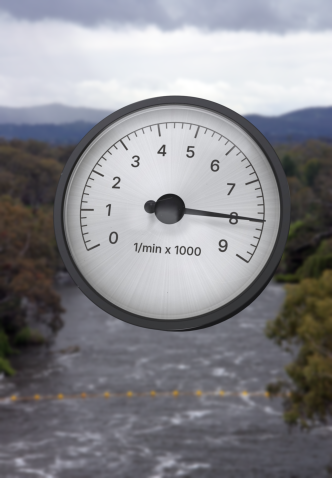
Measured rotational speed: 8000
